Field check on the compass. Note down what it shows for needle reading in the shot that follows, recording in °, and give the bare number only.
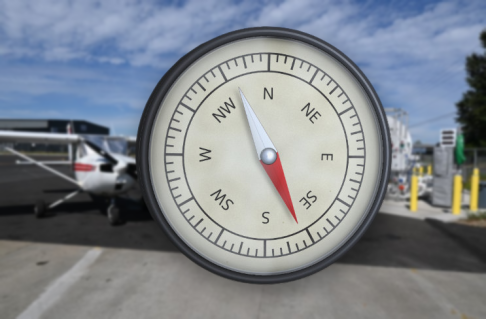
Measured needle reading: 155
